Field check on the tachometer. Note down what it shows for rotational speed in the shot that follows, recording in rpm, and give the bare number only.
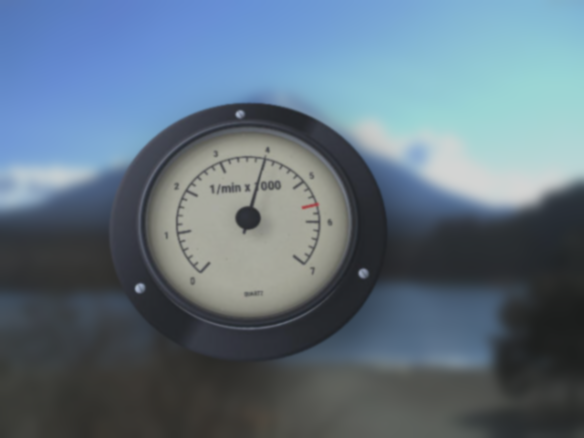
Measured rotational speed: 4000
